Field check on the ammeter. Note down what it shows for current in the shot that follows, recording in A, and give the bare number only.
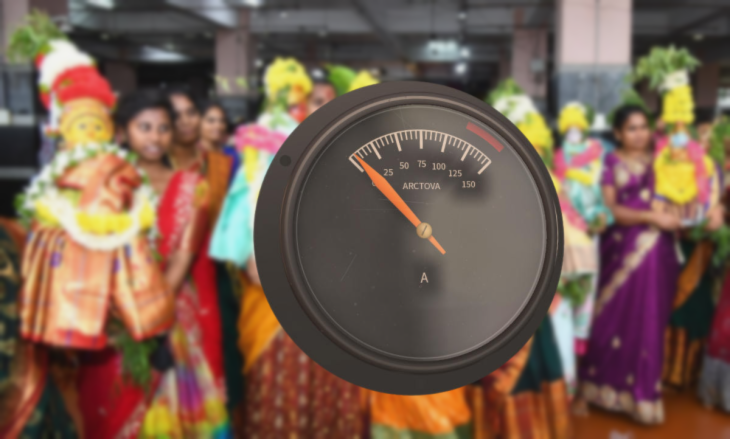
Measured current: 5
